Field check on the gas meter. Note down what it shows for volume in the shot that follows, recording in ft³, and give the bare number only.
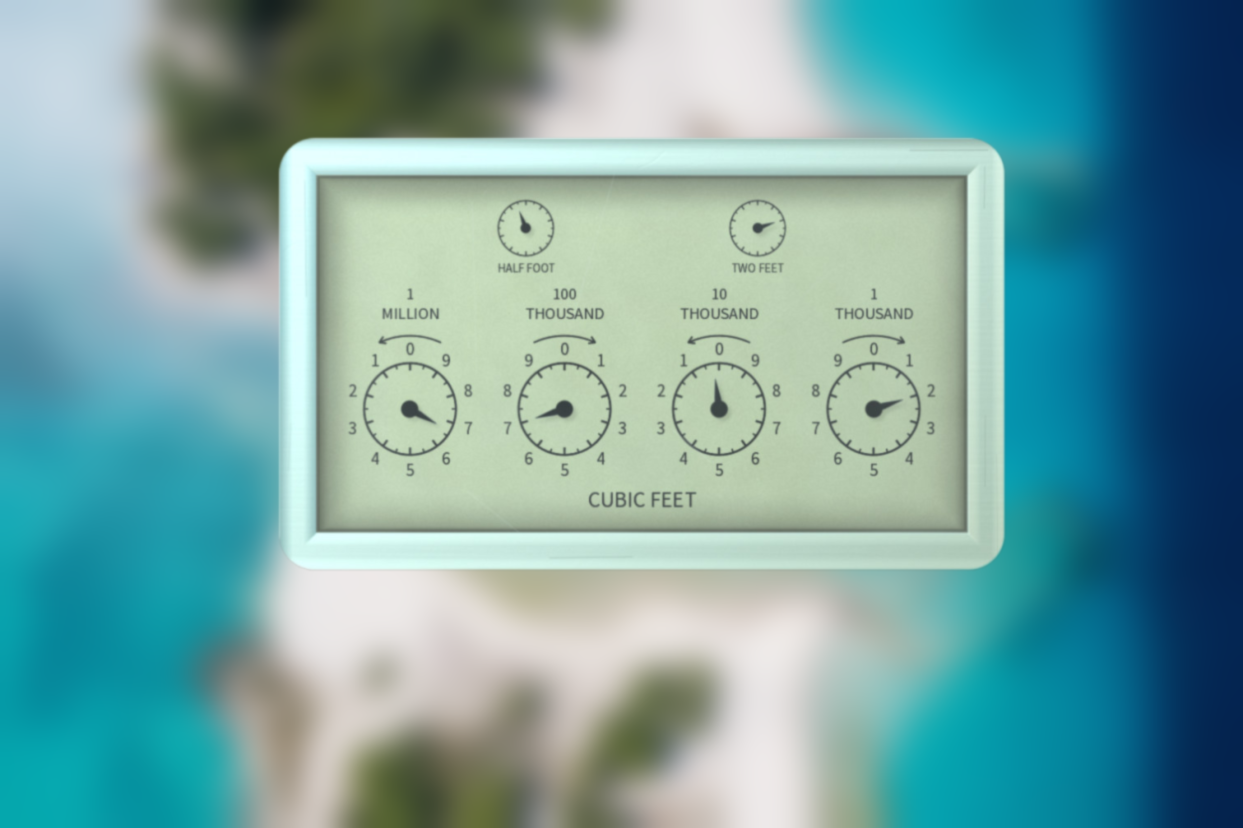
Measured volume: 670200
